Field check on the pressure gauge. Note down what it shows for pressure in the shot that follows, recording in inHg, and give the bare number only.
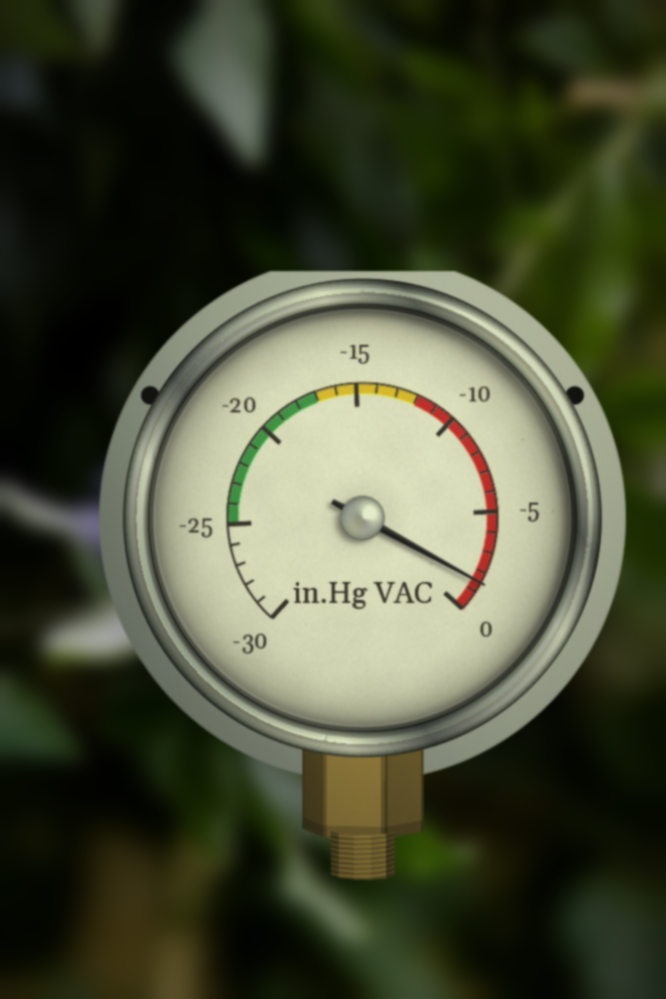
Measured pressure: -1.5
